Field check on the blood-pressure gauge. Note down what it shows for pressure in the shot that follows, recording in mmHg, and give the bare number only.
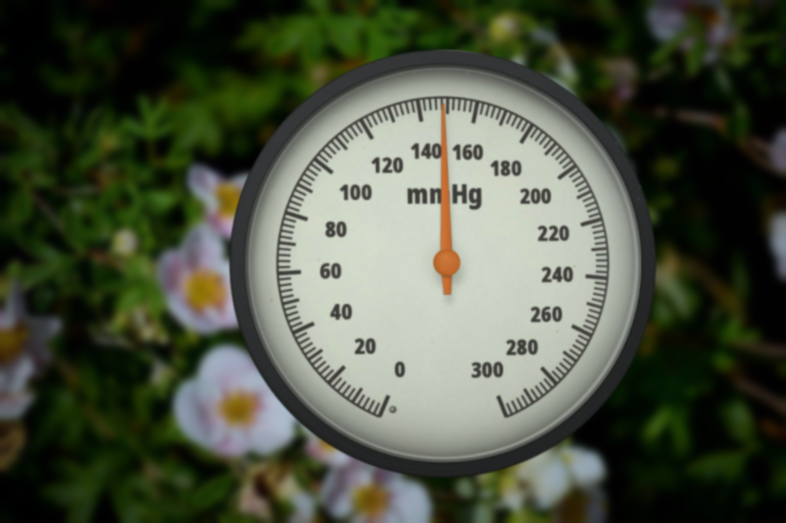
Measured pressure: 148
